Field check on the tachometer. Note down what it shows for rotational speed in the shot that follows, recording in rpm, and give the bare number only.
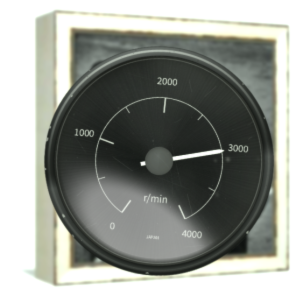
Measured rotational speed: 3000
